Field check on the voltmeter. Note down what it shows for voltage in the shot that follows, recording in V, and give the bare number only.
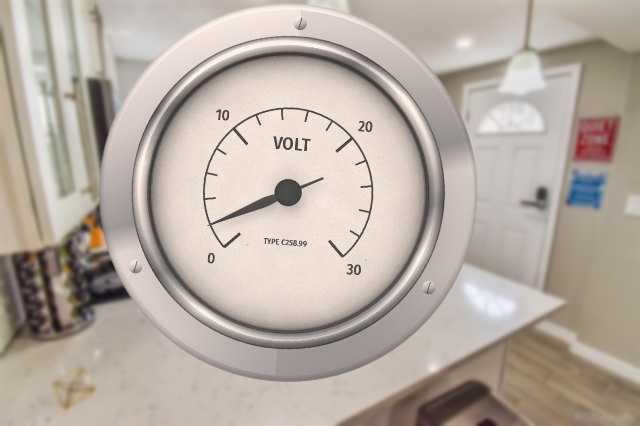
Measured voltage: 2
